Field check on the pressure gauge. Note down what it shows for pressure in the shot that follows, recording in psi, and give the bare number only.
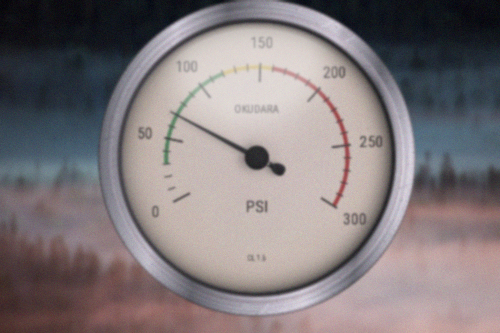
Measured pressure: 70
